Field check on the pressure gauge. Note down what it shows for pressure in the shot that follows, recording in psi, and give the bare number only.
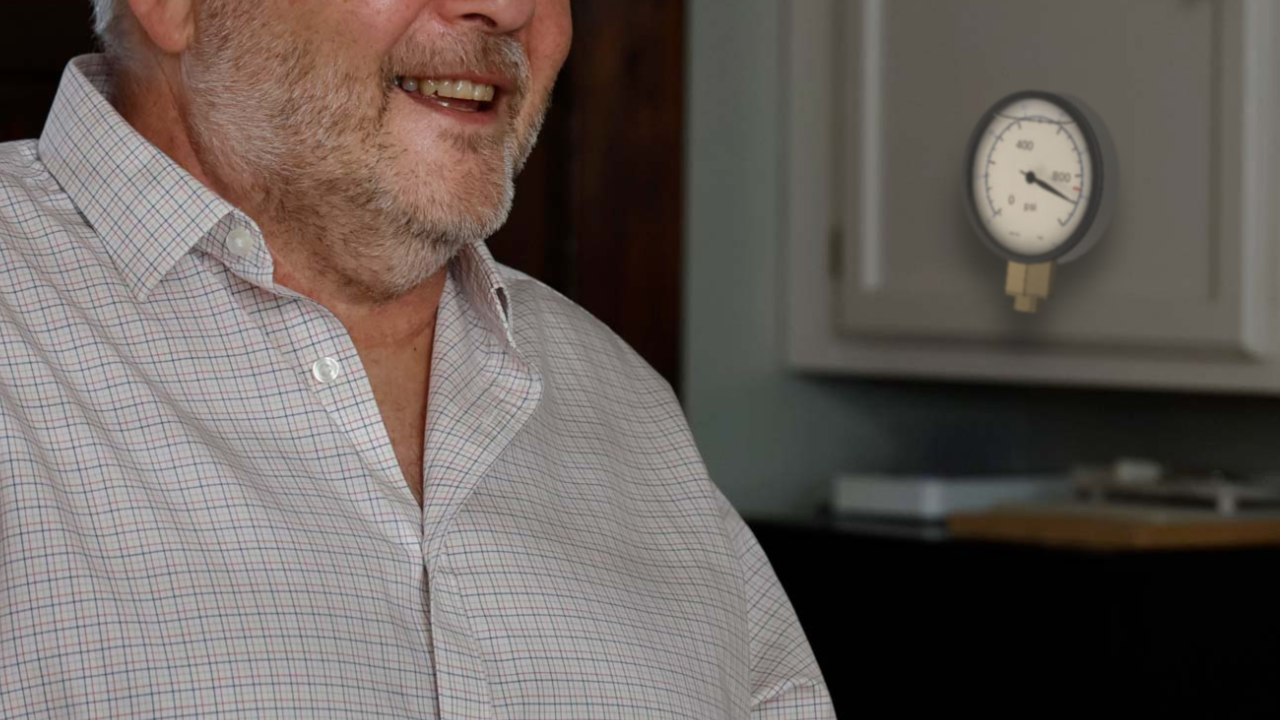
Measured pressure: 900
